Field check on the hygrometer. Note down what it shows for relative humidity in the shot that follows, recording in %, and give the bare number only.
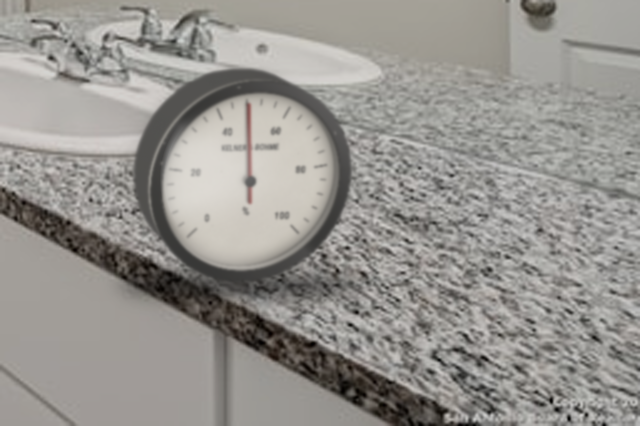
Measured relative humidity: 48
